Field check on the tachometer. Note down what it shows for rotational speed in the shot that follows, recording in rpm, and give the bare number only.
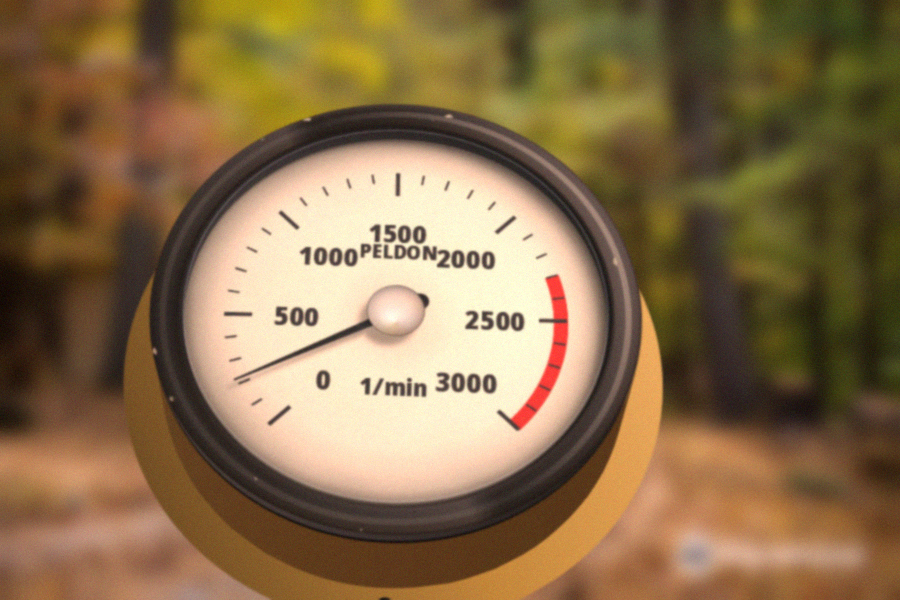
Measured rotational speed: 200
